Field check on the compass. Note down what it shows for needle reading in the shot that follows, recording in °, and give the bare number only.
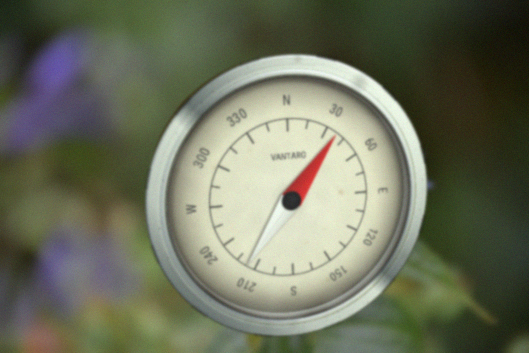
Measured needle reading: 37.5
